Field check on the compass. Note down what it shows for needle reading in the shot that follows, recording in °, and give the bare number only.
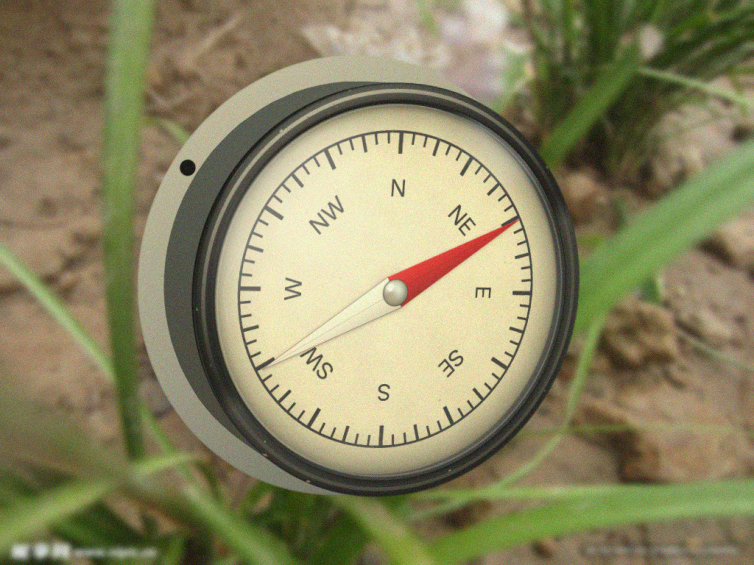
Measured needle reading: 60
